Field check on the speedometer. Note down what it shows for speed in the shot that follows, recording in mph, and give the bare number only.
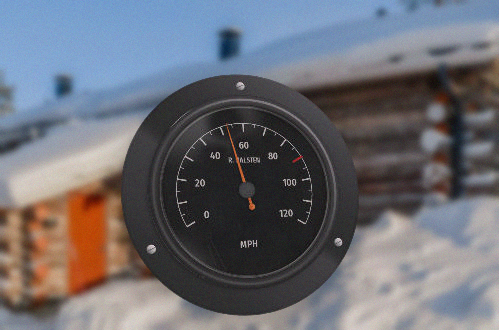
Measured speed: 52.5
